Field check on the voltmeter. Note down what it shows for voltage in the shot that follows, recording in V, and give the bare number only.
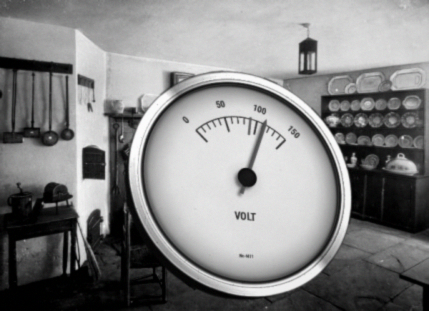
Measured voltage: 110
